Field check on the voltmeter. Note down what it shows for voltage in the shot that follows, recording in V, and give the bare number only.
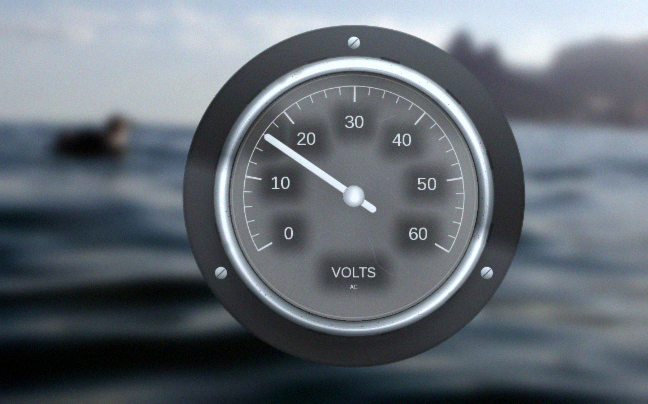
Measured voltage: 16
